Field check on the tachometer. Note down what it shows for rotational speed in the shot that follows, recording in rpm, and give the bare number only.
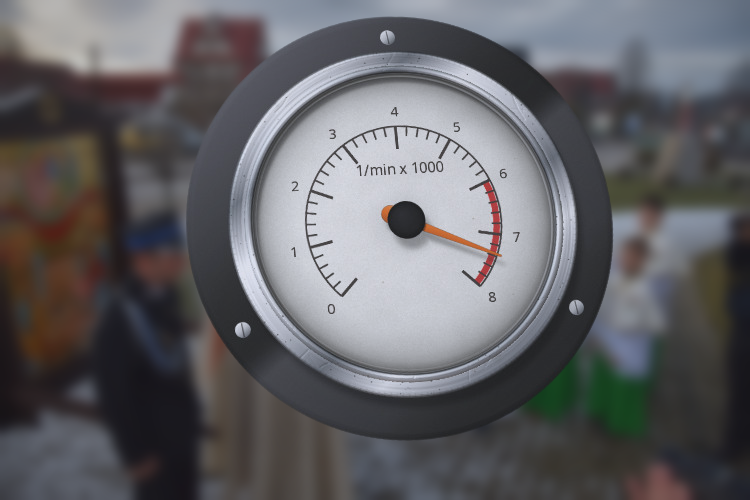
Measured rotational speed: 7400
